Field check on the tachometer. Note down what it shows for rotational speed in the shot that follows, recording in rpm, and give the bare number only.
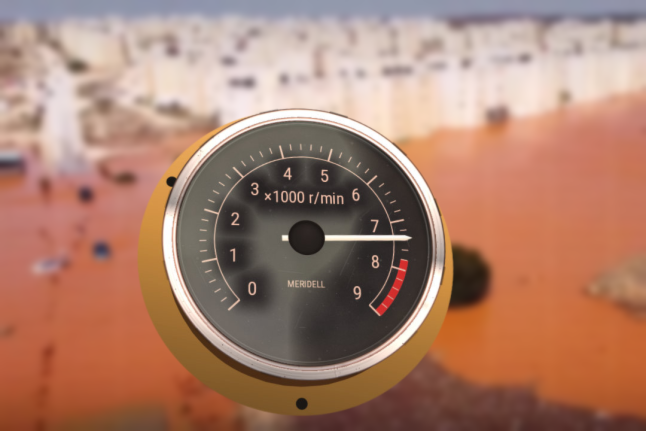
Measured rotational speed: 7400
